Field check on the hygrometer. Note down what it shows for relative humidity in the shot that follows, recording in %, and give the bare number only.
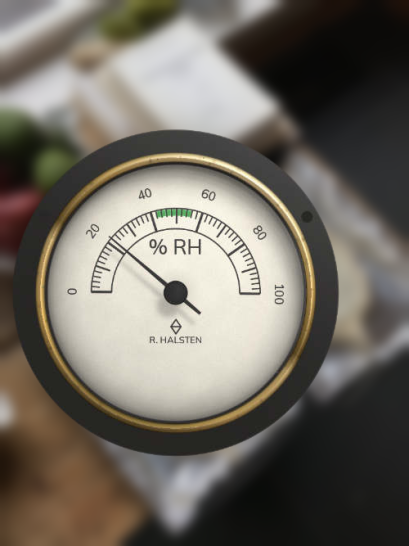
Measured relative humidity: 22
